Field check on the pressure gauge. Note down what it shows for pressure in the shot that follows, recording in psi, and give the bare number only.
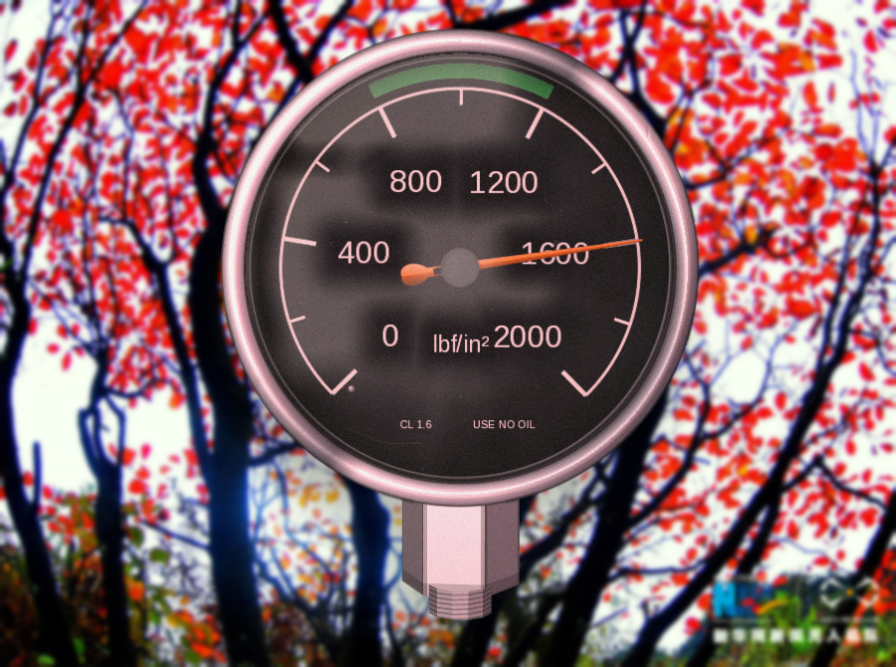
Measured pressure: 1600
